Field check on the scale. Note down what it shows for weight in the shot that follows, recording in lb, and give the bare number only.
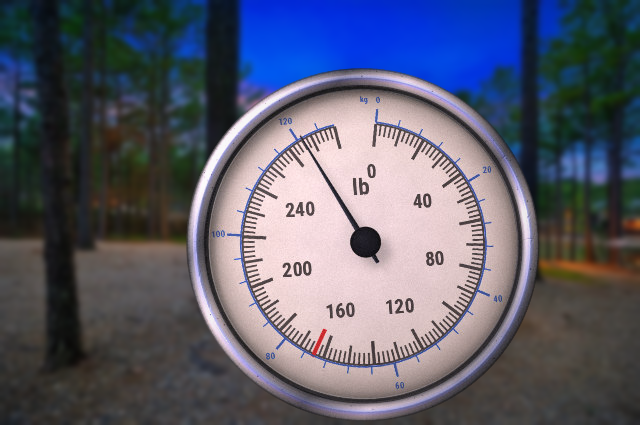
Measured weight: 266
